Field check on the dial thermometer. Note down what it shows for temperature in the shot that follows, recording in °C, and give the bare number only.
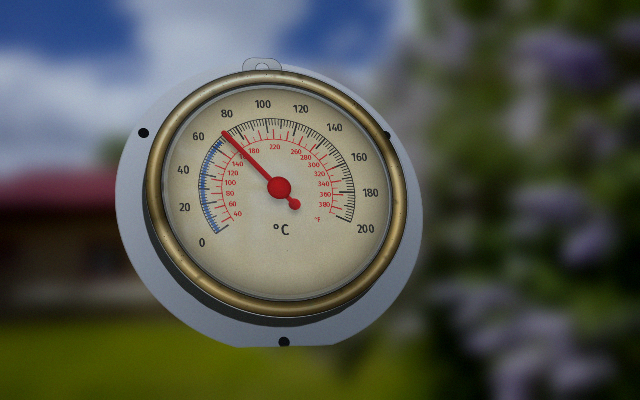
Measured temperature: 70
